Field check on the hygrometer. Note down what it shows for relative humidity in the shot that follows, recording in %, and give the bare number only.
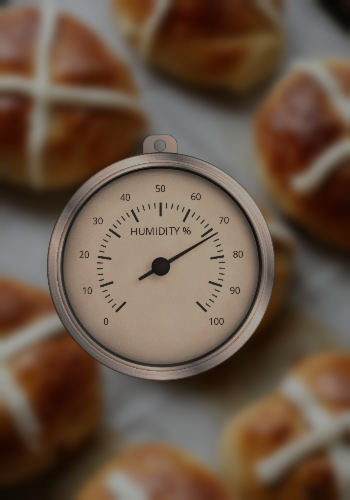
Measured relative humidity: 72
